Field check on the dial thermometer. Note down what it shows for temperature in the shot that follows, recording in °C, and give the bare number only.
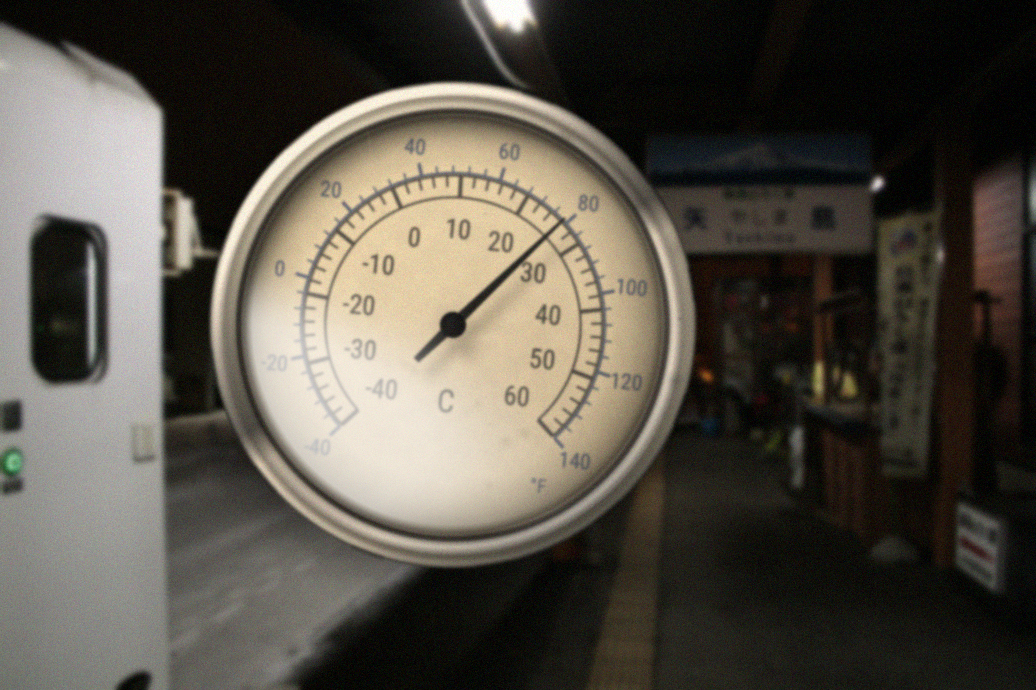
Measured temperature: 26
